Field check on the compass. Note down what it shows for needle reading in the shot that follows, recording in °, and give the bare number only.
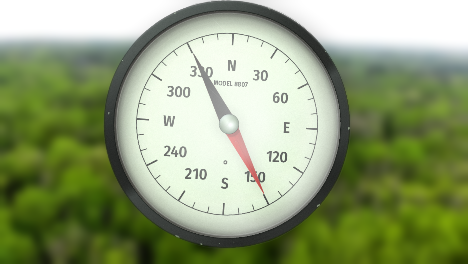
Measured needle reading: 150
